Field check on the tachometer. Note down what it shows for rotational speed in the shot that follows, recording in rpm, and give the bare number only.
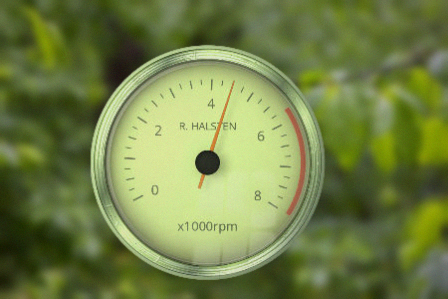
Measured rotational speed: 4500
